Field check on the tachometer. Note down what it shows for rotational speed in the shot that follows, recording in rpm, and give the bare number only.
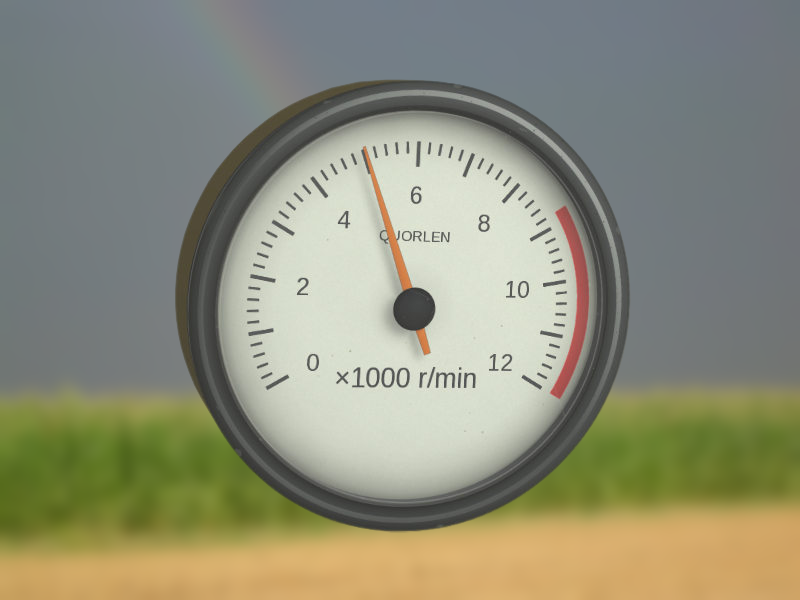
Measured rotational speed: 5000
